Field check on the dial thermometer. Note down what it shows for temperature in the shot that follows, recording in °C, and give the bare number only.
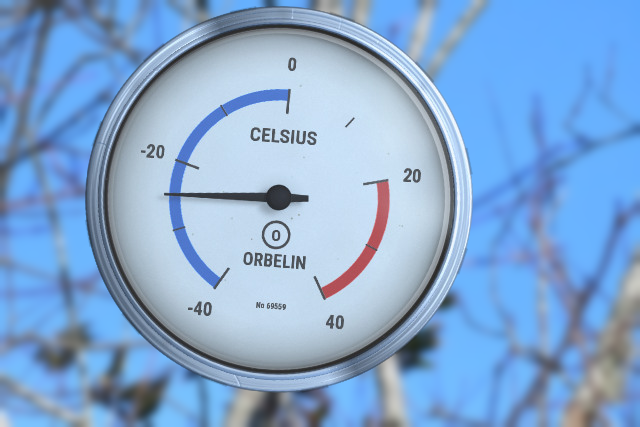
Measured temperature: -25
